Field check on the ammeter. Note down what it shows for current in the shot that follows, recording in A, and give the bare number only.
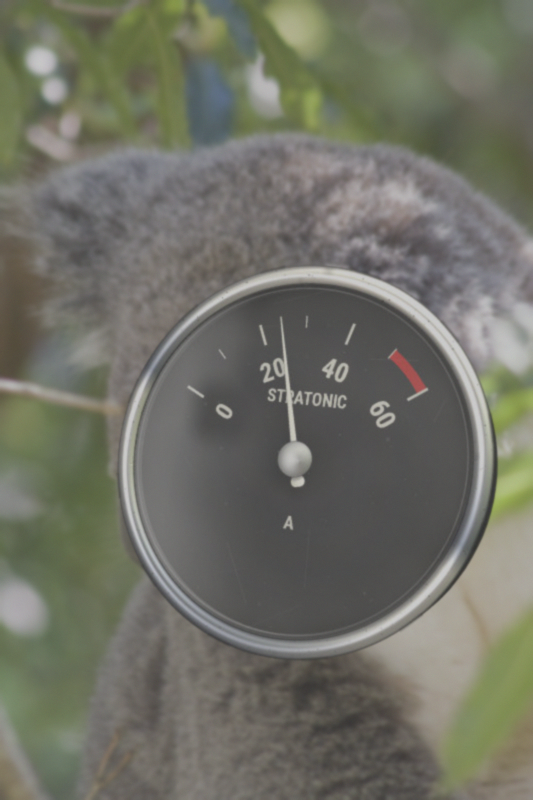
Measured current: 25
